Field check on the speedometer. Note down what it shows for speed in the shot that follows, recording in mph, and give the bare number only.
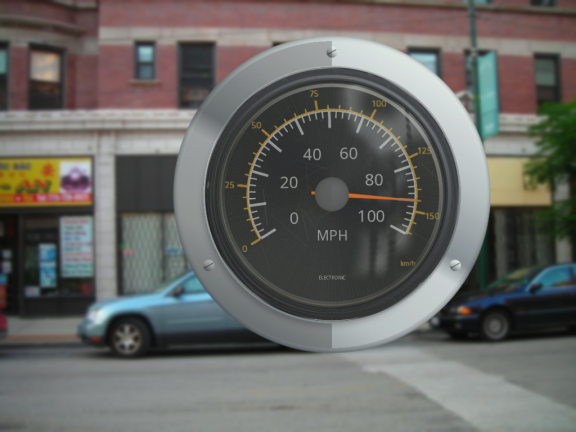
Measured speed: 90
